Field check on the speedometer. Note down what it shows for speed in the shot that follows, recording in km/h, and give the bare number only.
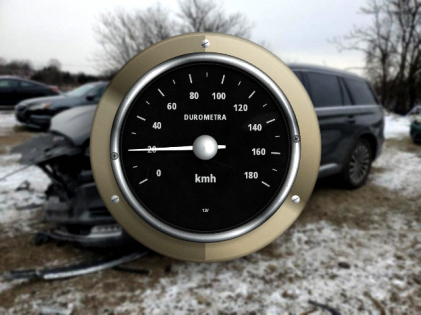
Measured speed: 20
